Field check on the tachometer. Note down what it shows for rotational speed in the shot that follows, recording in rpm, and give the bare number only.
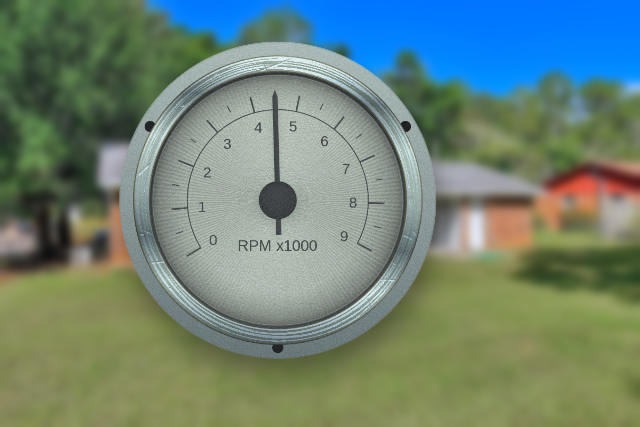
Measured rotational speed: 4500
